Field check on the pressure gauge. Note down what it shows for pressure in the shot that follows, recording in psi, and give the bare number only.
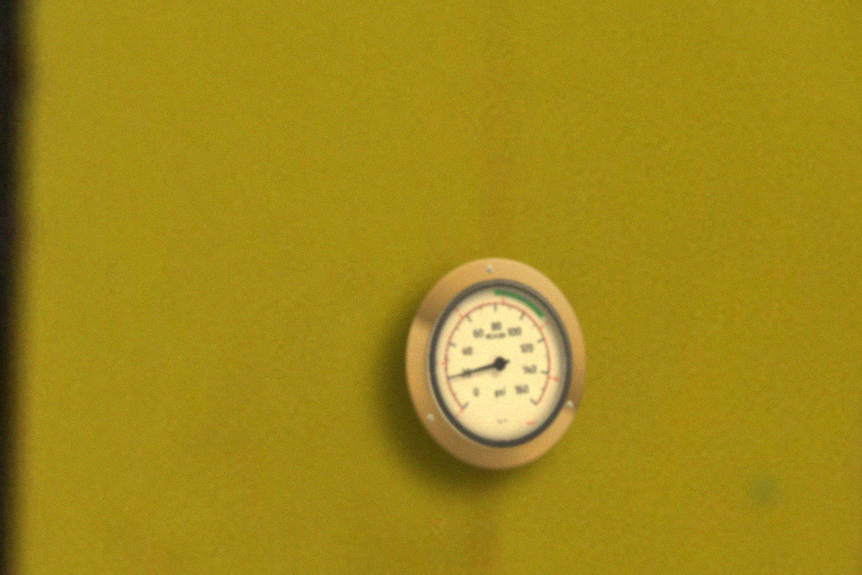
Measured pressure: 20
